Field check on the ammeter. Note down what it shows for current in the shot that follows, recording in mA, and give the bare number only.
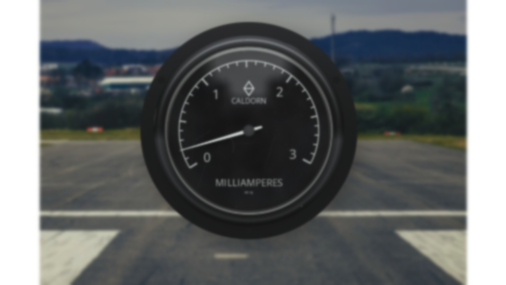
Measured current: 0.2
